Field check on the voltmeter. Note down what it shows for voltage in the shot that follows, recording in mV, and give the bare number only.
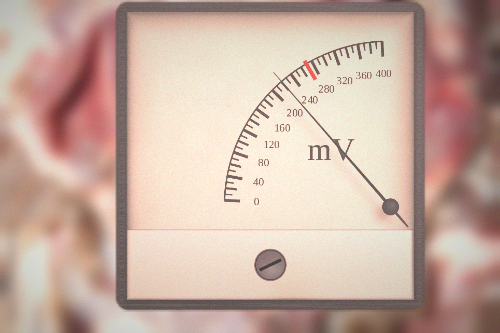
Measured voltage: 220
